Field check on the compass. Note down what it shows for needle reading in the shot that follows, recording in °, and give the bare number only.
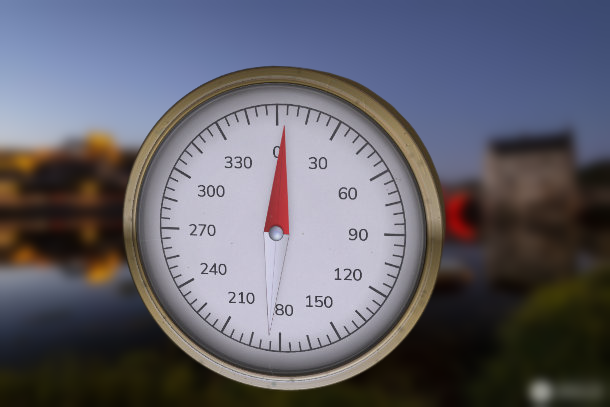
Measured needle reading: 5
